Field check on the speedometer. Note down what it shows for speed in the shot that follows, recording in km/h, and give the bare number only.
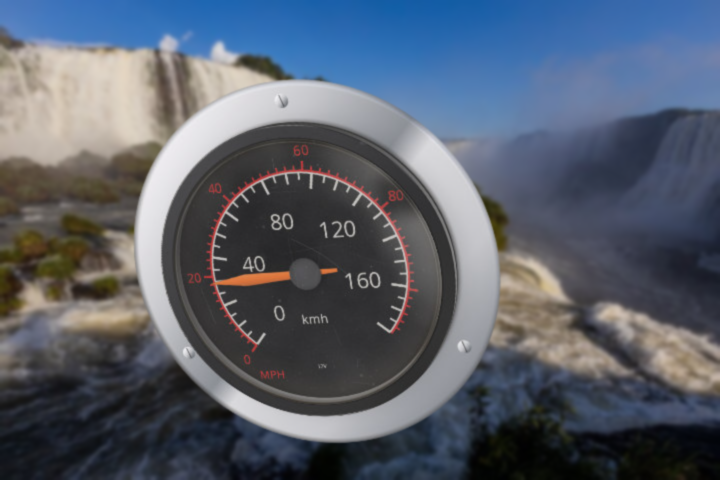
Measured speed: 30
